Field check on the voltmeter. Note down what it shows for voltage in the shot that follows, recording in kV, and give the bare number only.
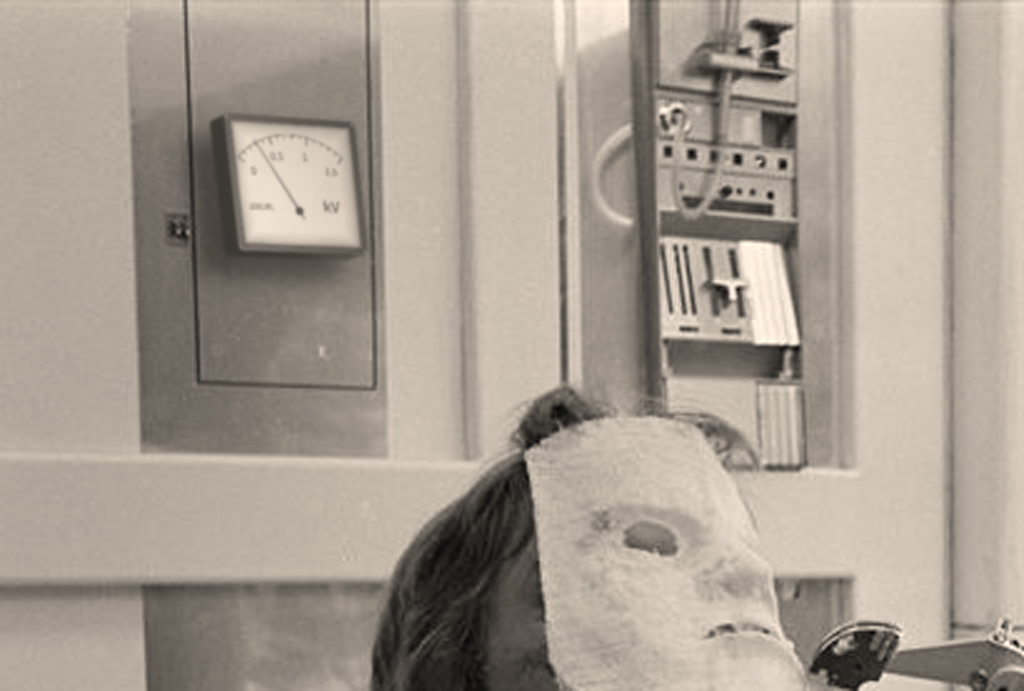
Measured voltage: 0.3
